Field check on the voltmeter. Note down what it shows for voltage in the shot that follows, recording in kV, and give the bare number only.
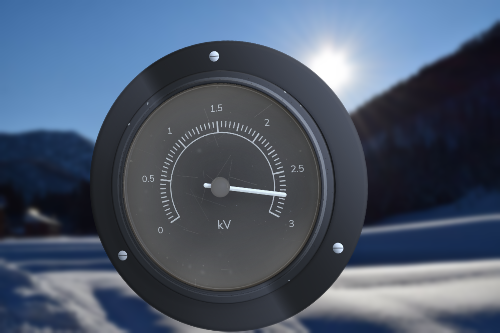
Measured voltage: 2.75
